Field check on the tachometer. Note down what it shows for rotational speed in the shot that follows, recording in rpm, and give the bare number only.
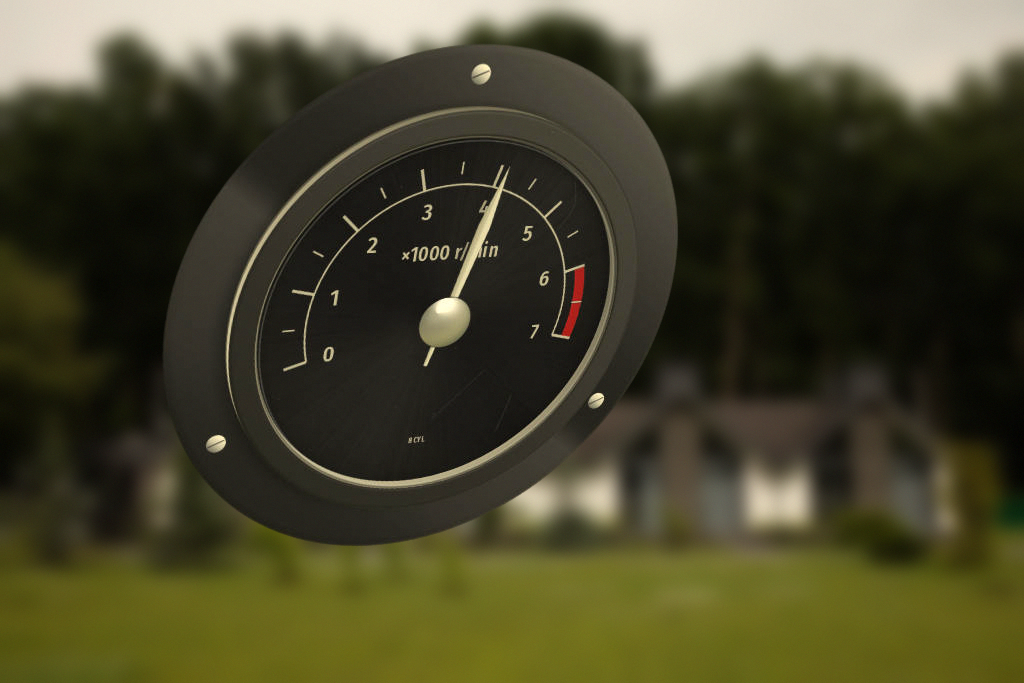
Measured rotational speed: 4000
